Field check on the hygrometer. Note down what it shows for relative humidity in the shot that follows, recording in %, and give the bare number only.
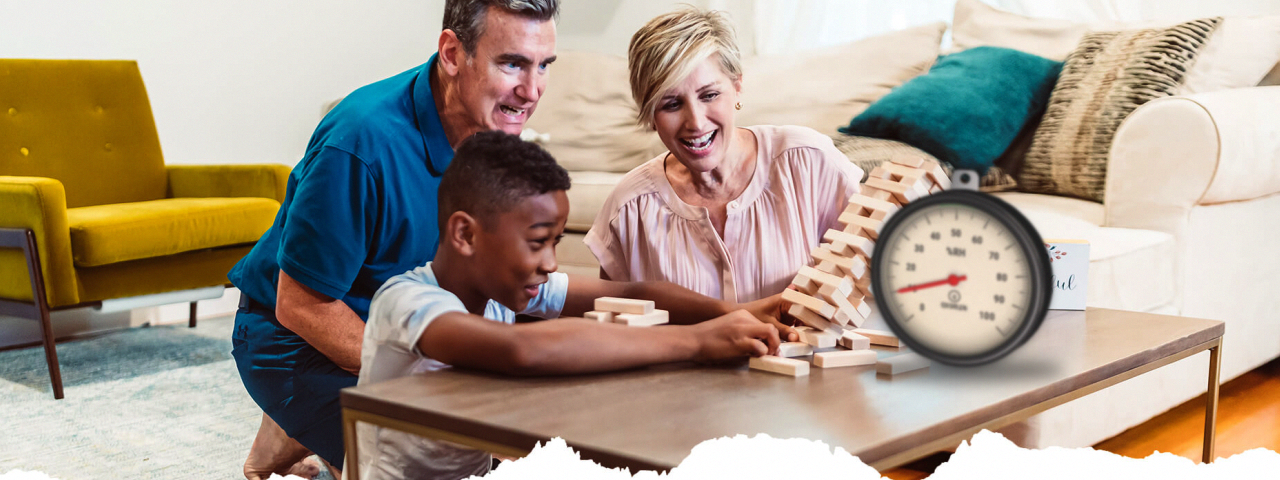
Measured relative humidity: 10
